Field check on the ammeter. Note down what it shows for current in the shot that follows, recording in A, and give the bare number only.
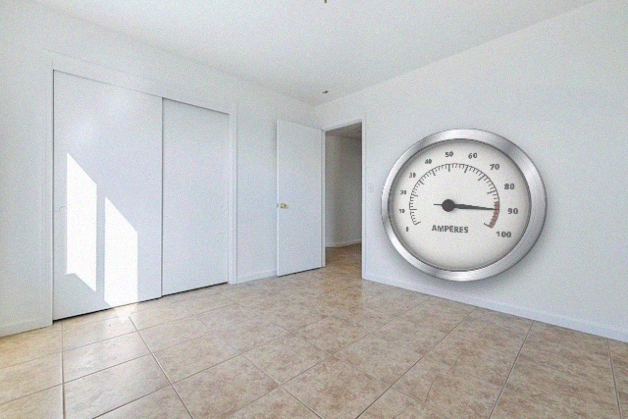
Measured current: 90
